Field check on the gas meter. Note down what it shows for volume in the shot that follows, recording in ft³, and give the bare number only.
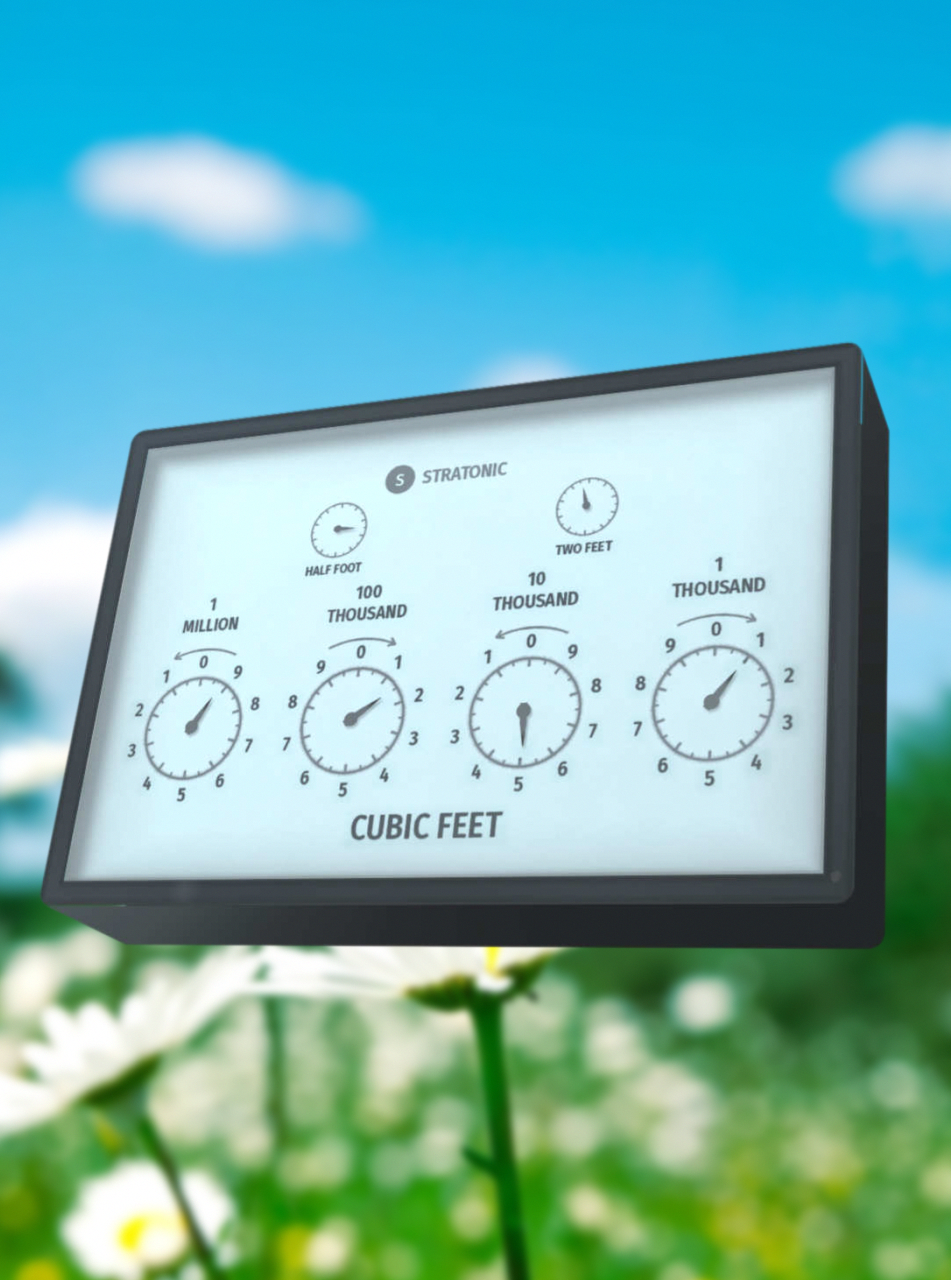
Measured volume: 915100
